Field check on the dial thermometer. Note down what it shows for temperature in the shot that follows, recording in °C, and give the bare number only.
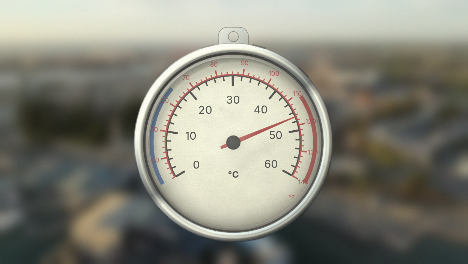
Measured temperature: 47
